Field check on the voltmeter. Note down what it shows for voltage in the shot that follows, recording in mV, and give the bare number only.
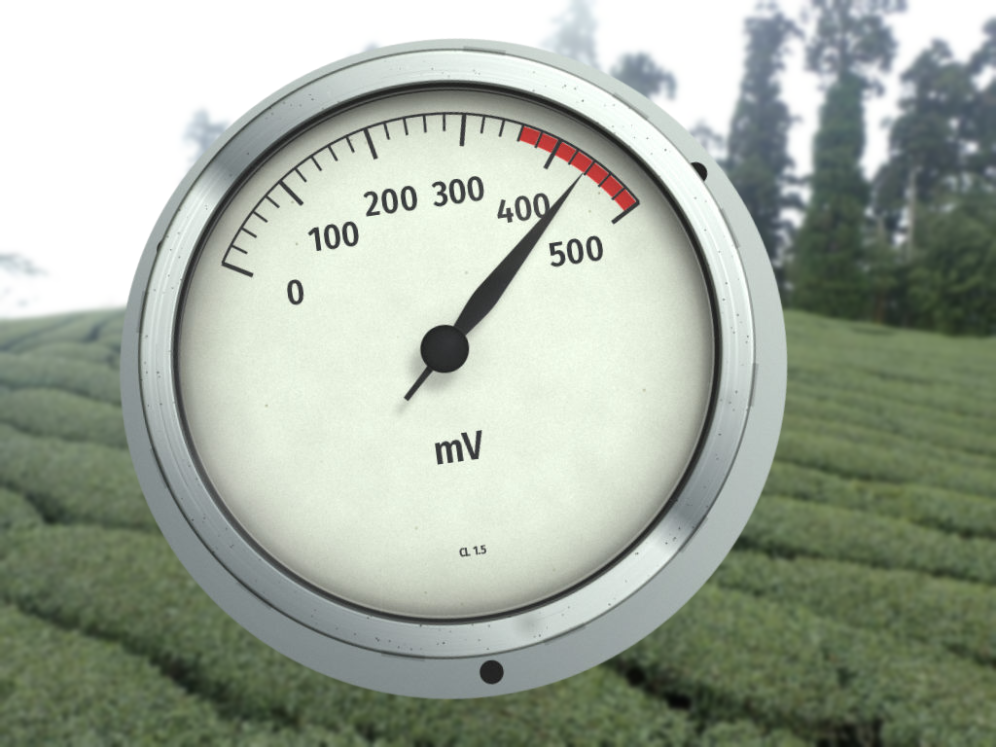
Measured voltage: 440
